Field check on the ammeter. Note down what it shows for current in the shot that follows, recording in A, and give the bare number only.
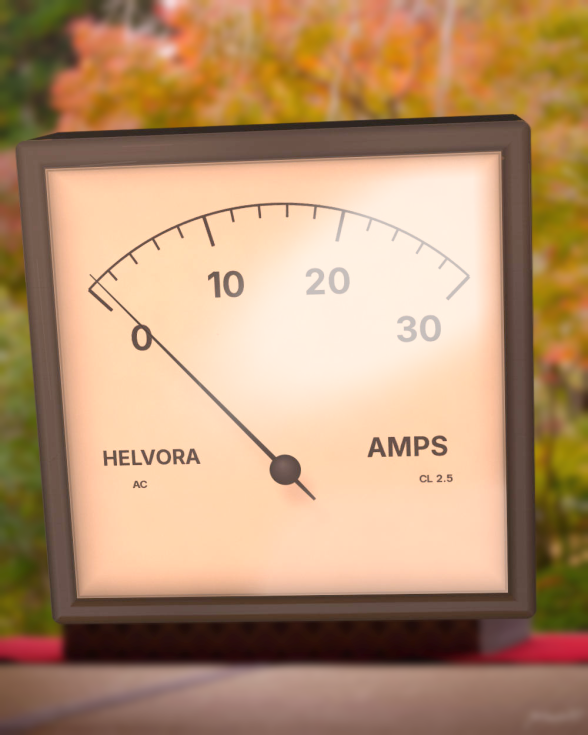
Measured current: 1
